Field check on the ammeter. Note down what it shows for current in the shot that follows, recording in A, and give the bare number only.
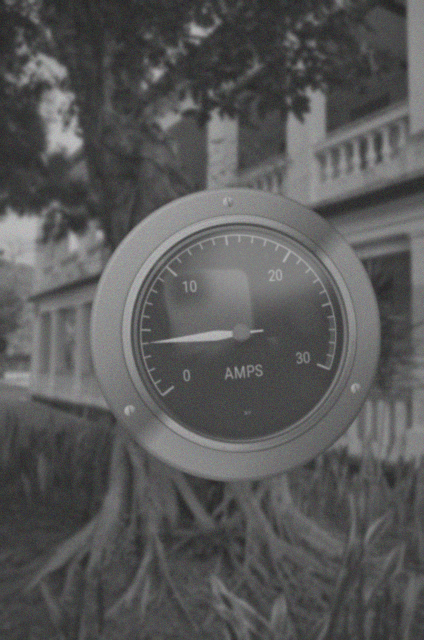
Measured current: 4
